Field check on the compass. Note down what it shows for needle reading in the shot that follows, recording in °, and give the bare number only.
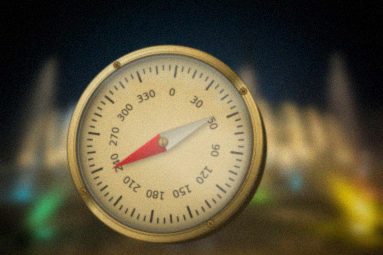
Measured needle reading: 235
